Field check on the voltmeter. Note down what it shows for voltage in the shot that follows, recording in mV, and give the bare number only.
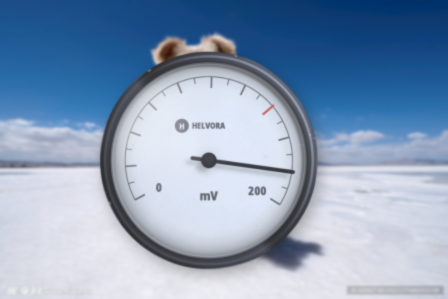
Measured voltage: 180
